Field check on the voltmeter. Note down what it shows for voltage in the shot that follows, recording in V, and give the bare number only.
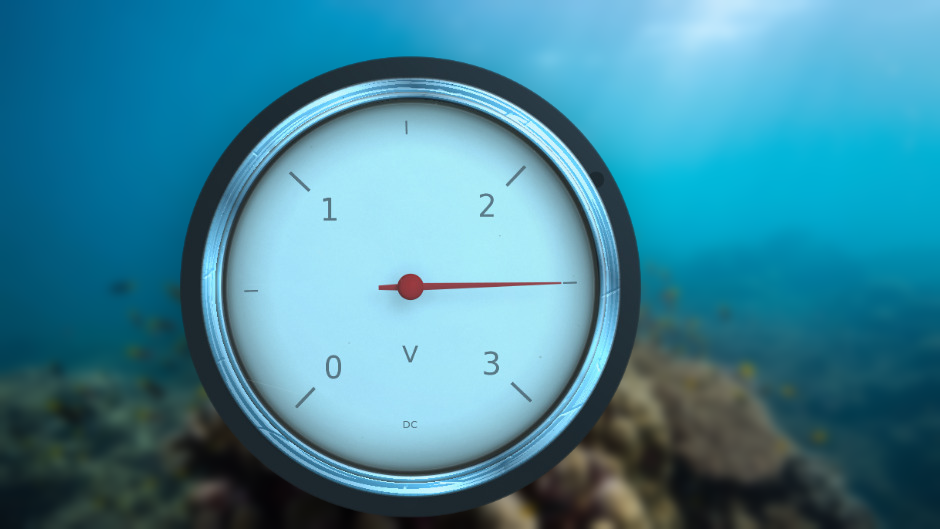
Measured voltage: 2.5
